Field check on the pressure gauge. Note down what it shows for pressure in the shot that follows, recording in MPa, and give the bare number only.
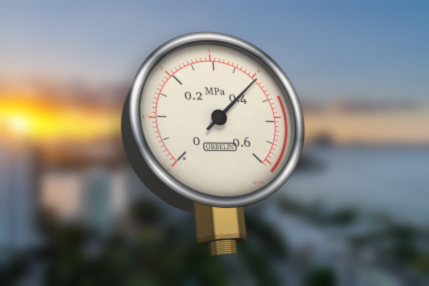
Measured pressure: 0.4
